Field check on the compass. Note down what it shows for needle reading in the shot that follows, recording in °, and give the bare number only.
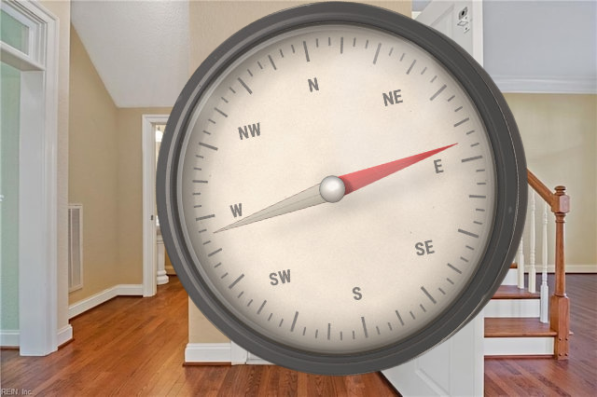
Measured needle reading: 82.5
